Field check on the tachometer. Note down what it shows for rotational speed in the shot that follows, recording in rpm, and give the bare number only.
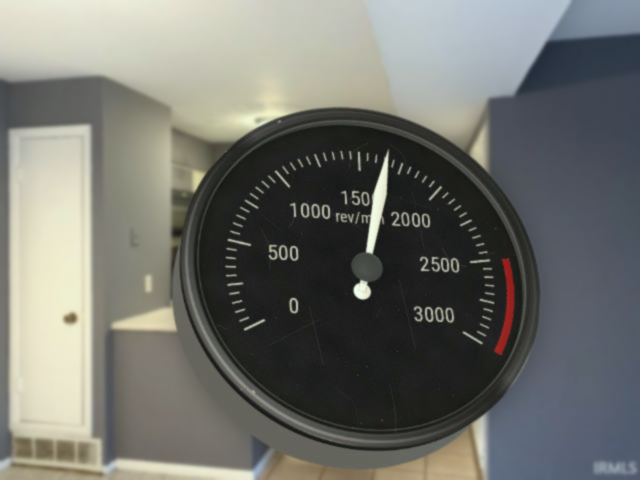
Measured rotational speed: 1650
